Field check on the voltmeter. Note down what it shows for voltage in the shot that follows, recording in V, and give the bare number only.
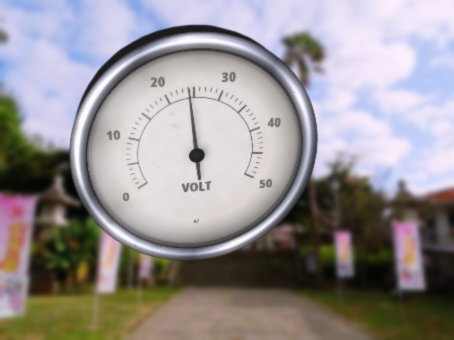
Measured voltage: 24
